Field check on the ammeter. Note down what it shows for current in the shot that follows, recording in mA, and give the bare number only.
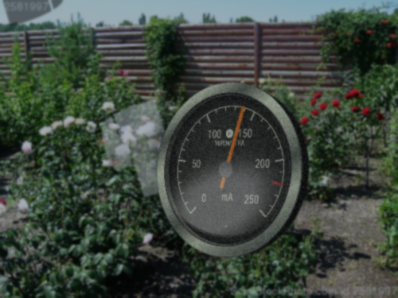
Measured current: 140
